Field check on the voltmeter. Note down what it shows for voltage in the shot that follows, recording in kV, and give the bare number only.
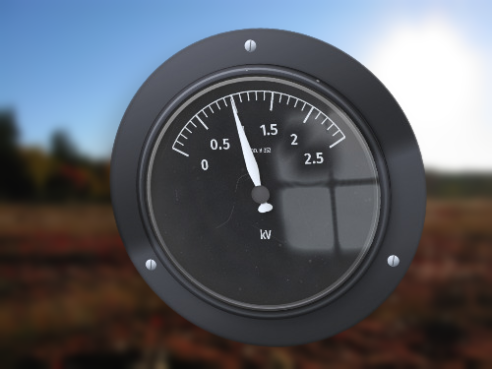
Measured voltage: 1
